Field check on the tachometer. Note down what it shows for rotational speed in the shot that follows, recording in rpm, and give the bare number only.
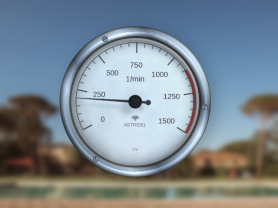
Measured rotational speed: 200
